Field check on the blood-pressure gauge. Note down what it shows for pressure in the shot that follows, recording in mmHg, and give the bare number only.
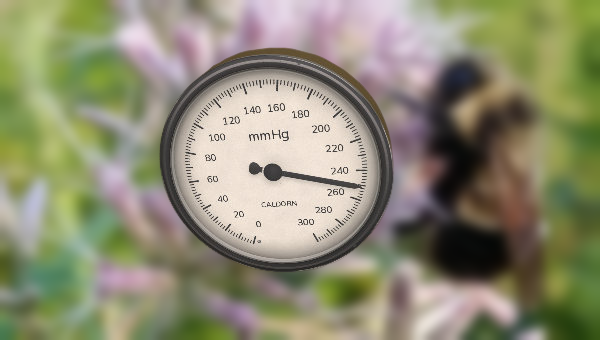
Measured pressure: 250
